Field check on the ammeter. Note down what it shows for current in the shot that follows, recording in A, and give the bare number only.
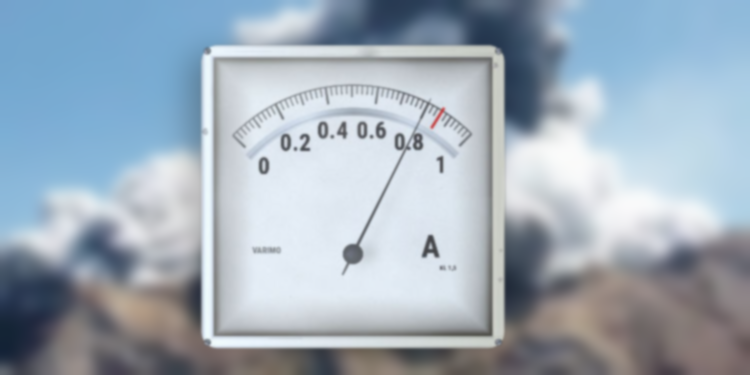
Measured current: 0.8
